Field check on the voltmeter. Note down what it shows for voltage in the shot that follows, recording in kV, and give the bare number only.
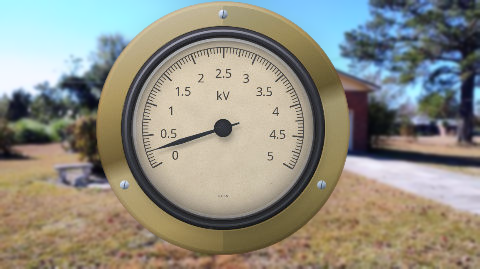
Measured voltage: 0.25
